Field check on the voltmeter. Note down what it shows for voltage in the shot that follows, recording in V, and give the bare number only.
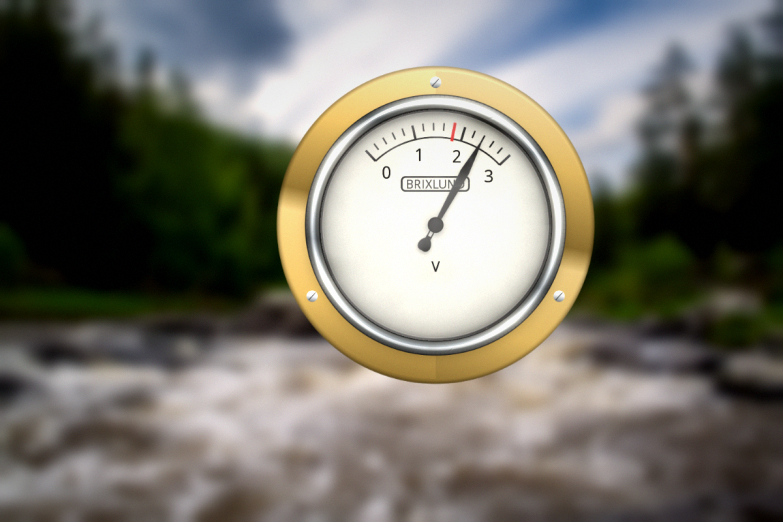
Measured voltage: 2.4
